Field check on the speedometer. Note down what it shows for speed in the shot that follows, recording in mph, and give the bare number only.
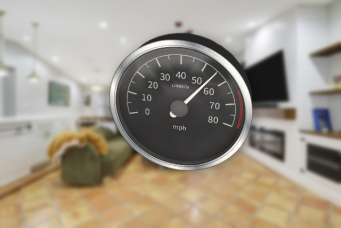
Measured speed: 55
